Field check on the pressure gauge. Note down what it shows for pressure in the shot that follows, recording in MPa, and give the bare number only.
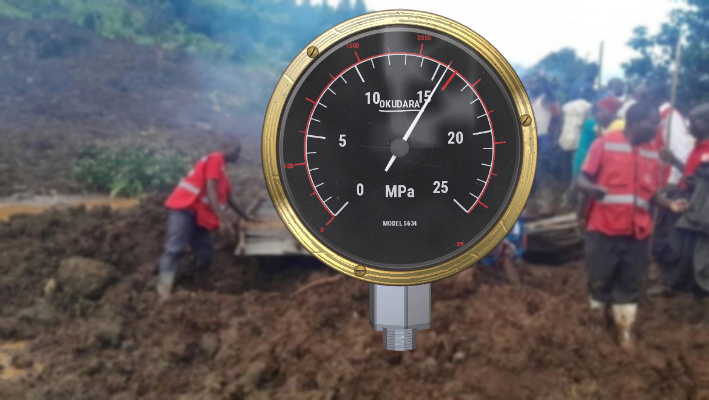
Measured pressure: 15.5
